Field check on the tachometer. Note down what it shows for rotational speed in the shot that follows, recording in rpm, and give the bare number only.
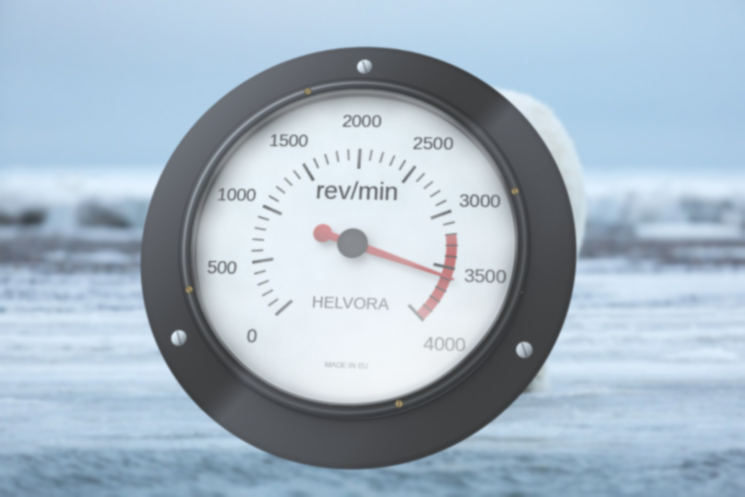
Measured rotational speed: 3600
